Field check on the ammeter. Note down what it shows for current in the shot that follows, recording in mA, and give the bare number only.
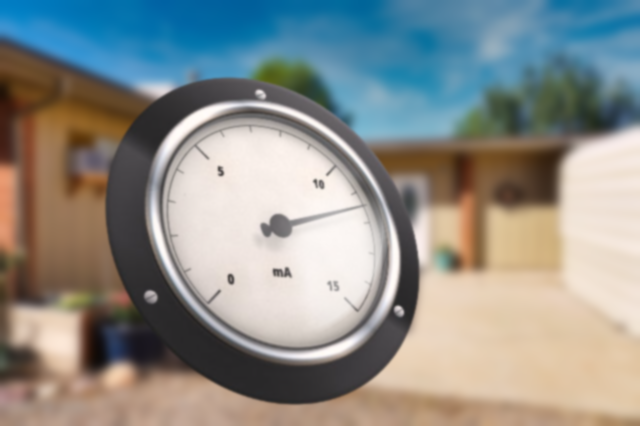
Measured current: 11.5
